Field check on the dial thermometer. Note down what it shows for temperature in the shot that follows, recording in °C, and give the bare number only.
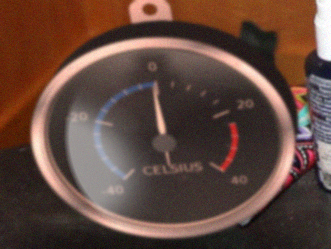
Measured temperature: 0
